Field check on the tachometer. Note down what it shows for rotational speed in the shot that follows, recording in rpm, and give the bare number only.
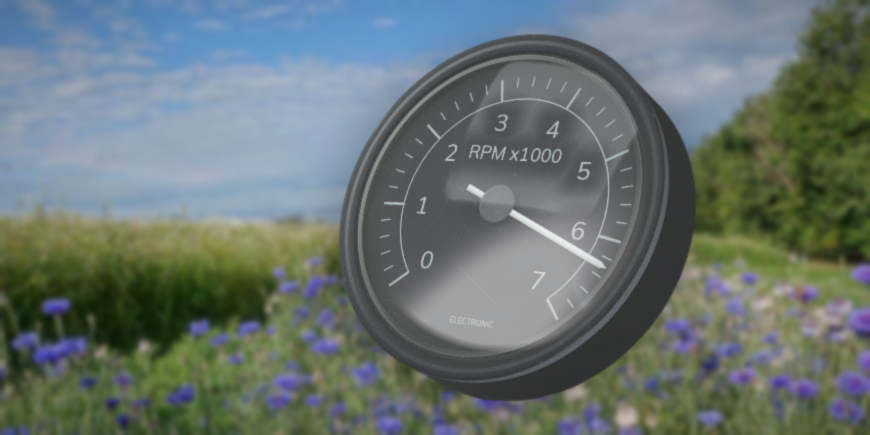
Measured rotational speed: 6300
